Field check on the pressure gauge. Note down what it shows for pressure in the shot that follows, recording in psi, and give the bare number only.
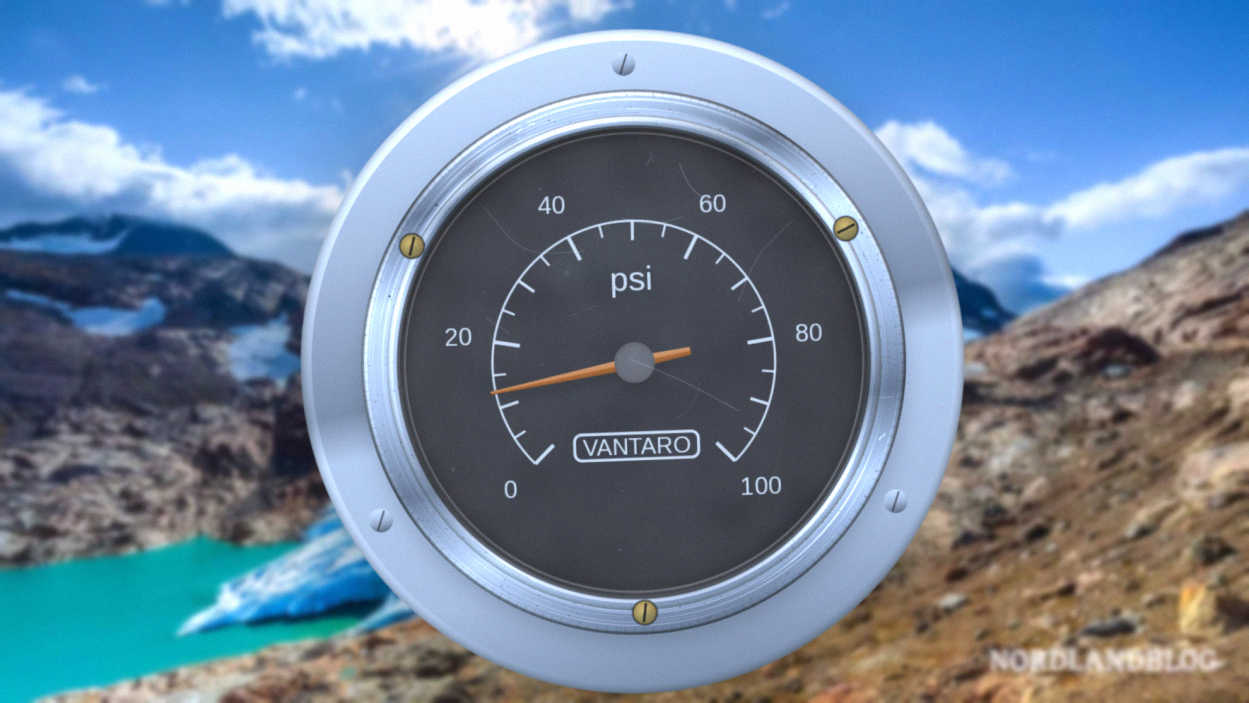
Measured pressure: 12.5
